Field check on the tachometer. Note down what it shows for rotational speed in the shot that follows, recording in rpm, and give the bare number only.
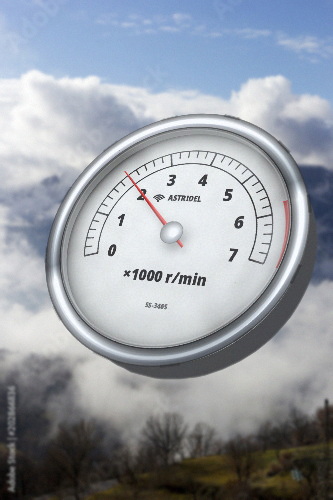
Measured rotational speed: 2000
